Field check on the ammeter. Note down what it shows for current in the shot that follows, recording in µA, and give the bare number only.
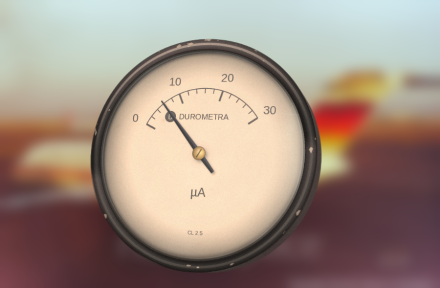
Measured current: 6
